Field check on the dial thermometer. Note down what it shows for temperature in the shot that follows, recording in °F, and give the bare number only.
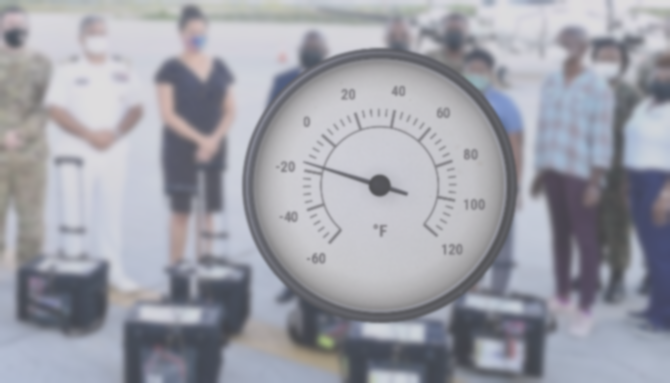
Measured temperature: -16
